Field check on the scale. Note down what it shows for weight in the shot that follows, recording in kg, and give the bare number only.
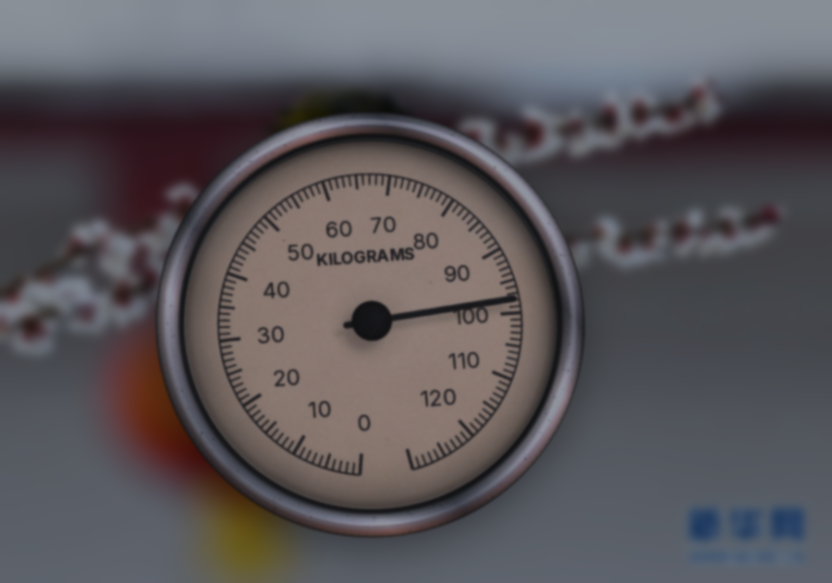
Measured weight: 98
